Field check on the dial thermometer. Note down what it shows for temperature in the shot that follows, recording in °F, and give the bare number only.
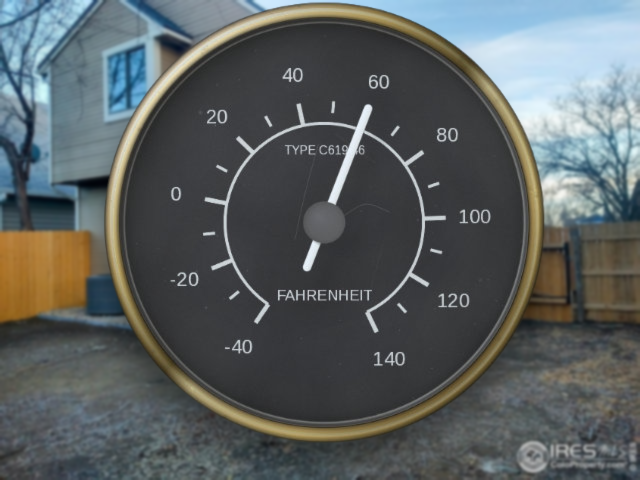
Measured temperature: 60
